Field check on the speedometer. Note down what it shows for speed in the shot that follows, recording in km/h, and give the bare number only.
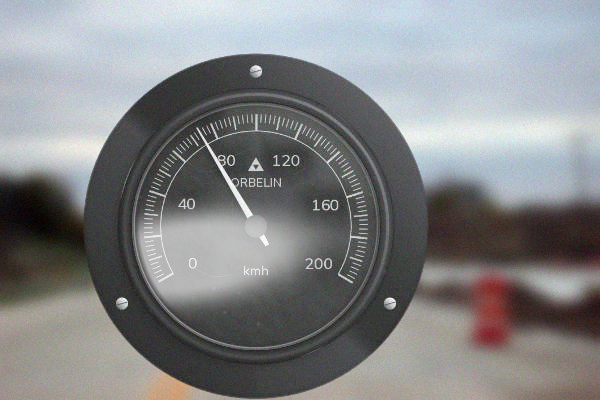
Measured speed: 74
